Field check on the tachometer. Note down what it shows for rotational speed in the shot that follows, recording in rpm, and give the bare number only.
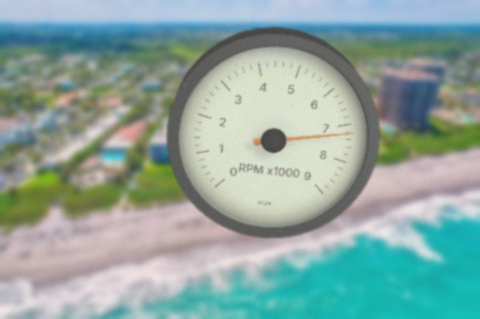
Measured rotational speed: 7200
